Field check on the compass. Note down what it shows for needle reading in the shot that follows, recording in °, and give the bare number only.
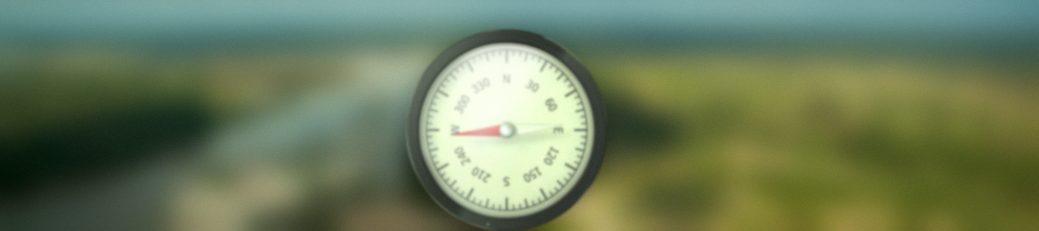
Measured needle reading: 265
